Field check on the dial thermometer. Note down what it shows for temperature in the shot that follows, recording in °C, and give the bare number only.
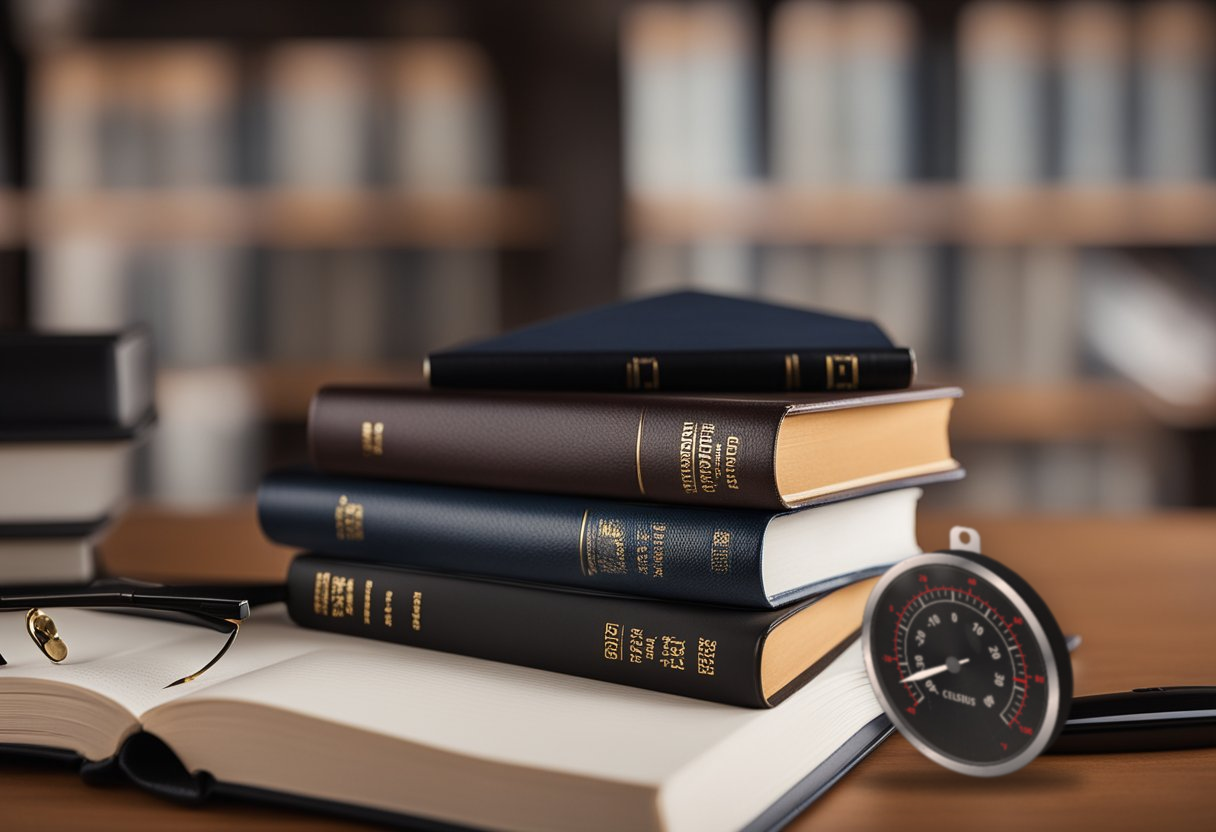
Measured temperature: -34
